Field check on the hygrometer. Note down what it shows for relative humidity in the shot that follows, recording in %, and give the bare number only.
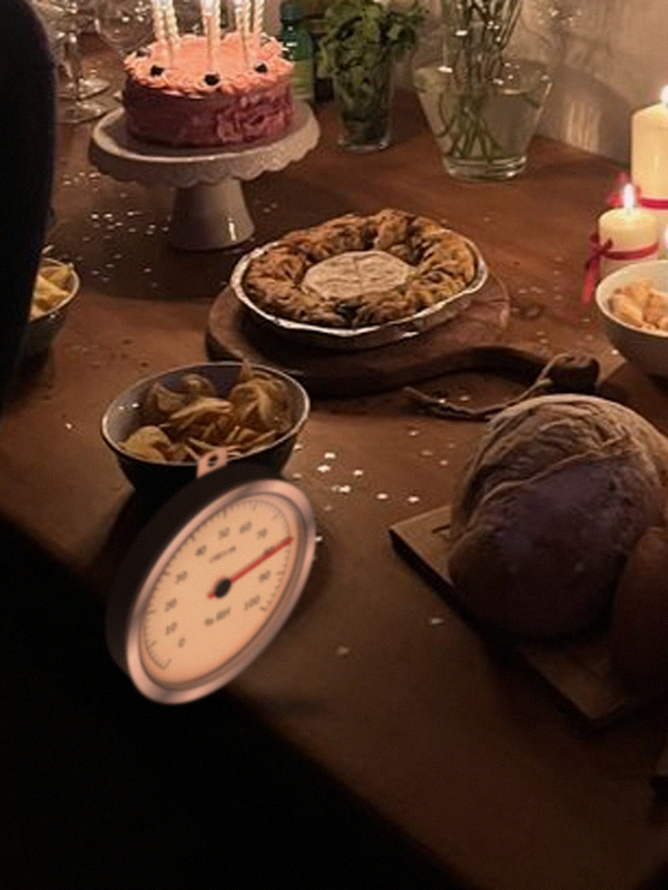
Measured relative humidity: 80
